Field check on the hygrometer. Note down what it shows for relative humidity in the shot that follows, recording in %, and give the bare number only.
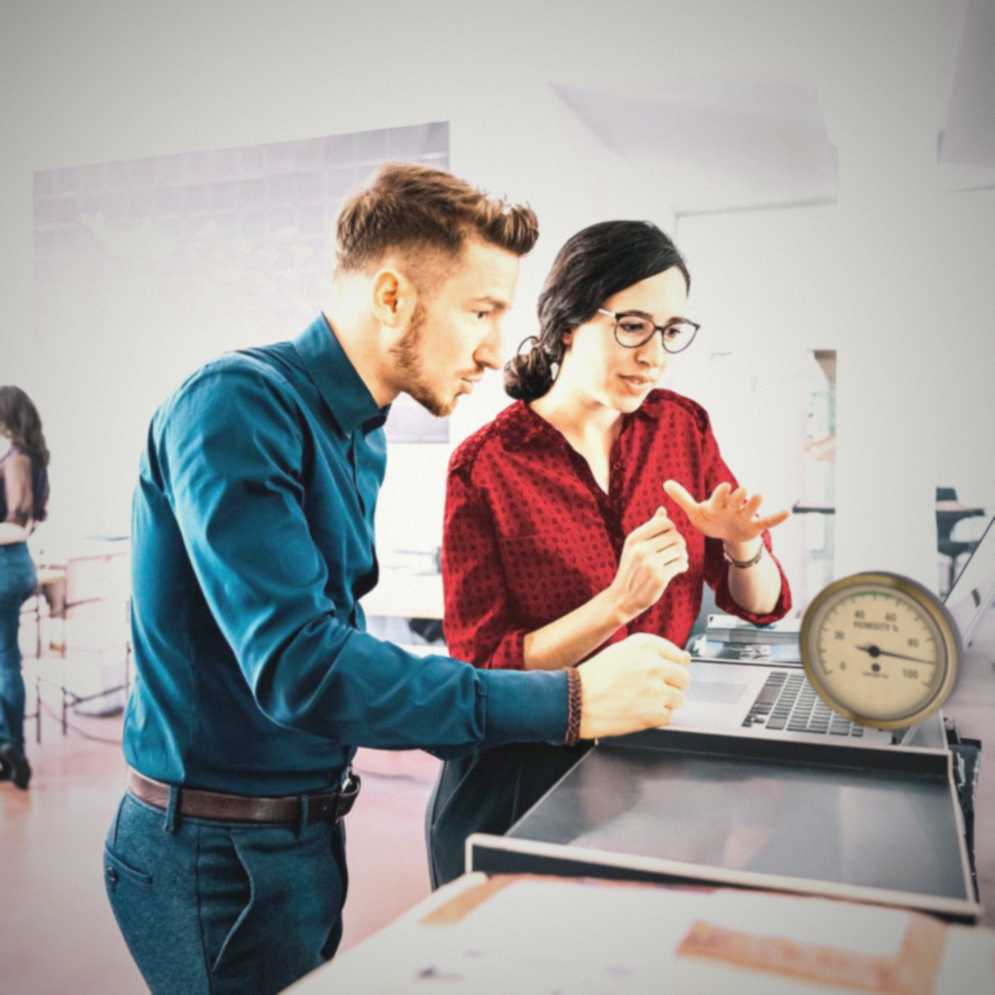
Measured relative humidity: 90
